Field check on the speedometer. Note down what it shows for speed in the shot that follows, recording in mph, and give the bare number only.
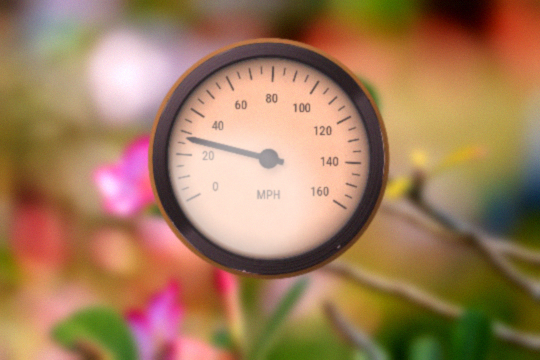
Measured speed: 27.5
